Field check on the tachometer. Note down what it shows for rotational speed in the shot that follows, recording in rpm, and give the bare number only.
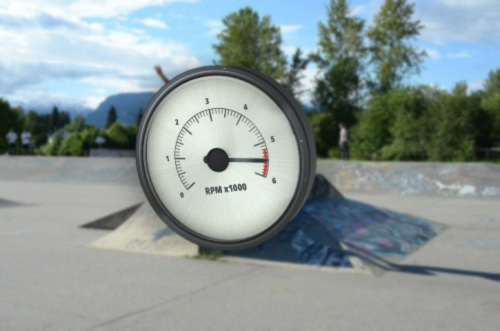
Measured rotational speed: 5500
